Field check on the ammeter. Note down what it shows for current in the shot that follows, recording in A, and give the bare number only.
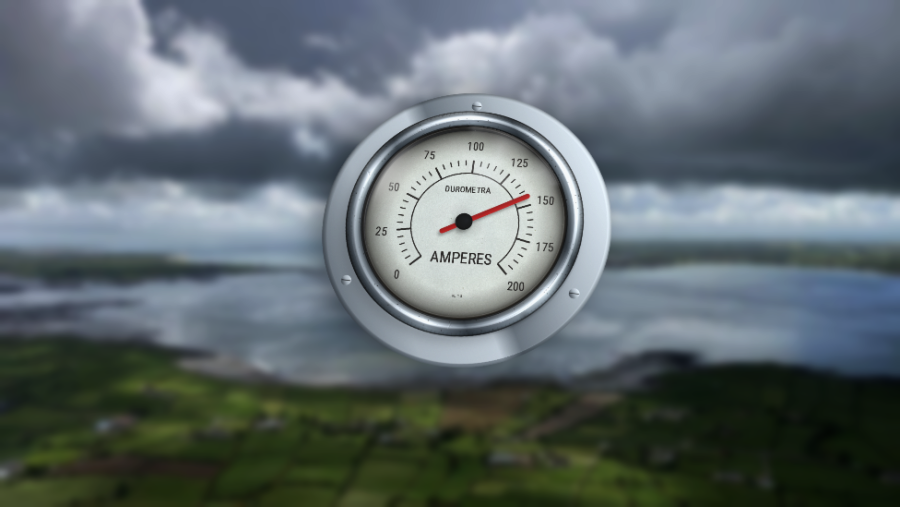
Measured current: 145
